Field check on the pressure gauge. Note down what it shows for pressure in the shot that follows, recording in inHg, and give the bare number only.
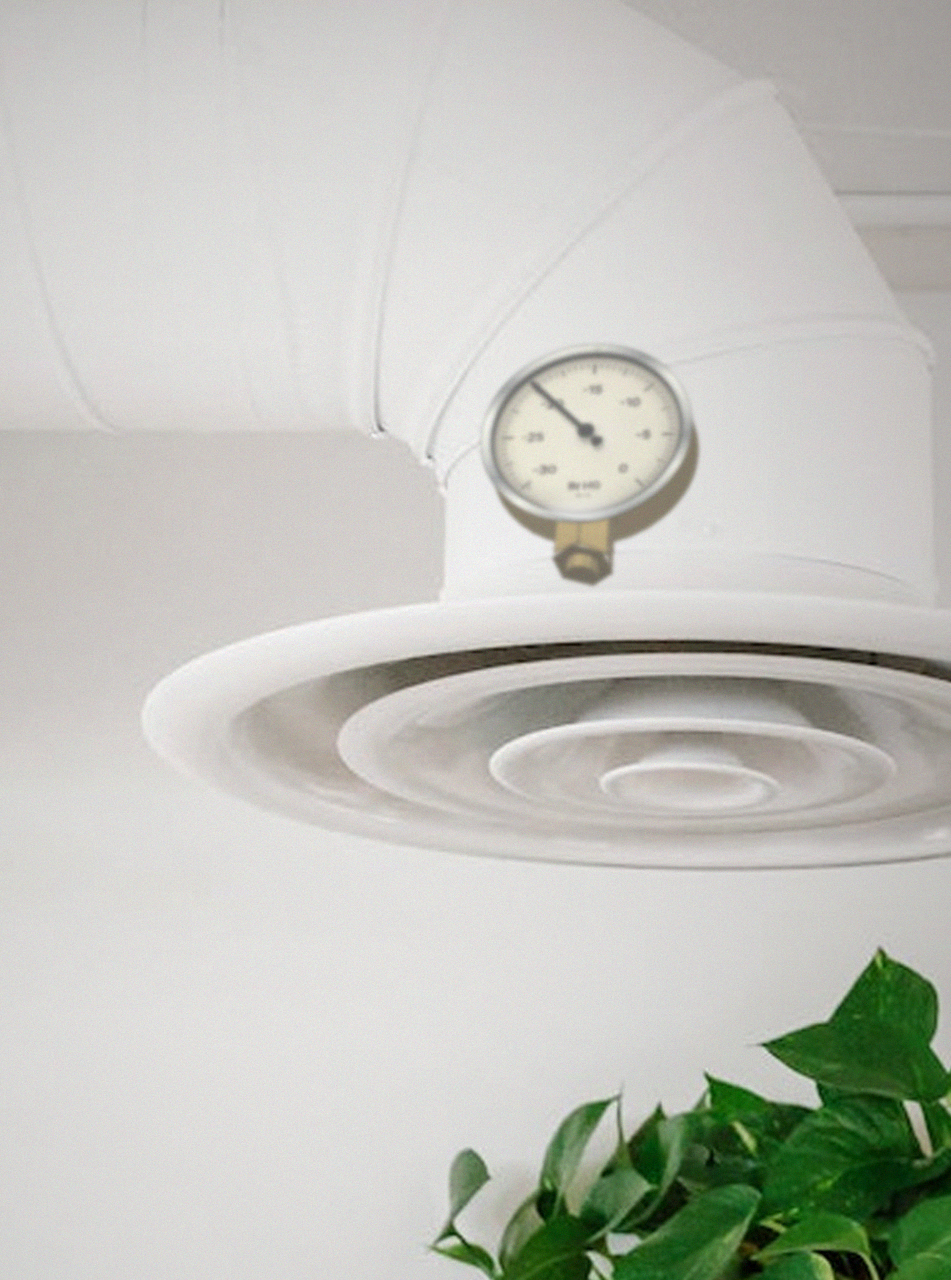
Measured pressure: -20
